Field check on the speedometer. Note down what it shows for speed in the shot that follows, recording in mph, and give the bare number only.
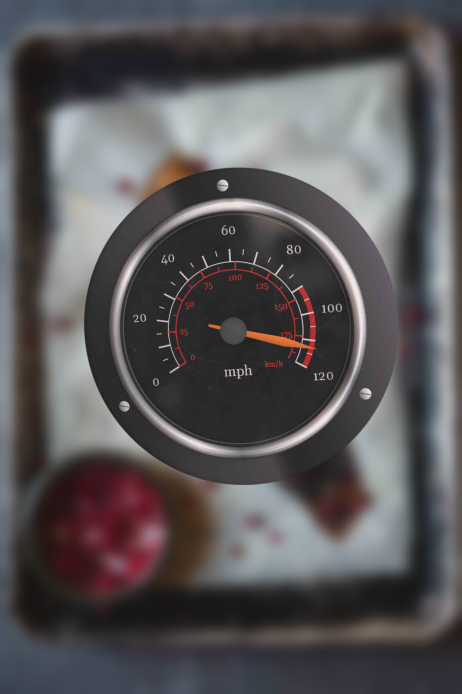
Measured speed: 112.5
